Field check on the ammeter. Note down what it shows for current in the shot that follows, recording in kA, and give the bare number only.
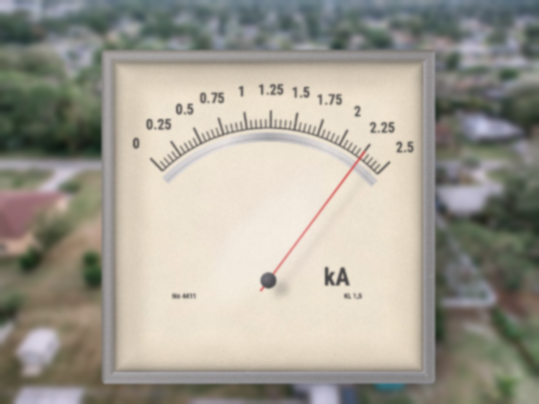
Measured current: 2.25
